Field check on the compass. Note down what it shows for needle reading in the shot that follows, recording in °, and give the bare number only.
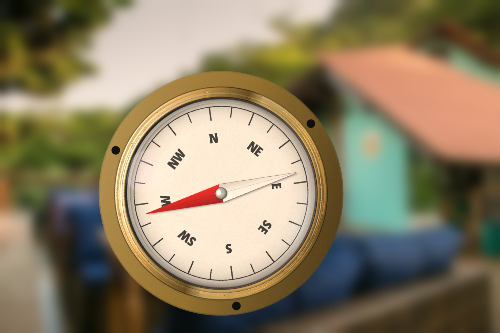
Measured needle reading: 262.5
